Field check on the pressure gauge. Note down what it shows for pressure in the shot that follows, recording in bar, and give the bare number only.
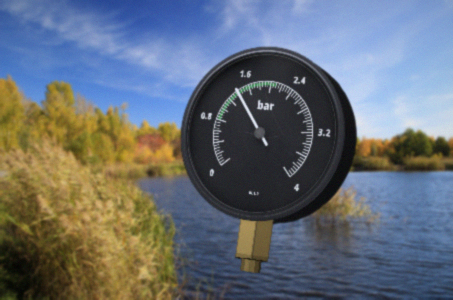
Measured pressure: 1.4
